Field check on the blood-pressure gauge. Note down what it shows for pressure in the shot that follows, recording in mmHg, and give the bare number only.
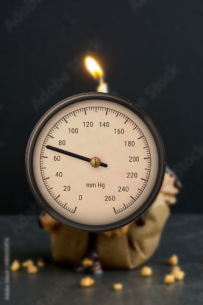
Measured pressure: 70
